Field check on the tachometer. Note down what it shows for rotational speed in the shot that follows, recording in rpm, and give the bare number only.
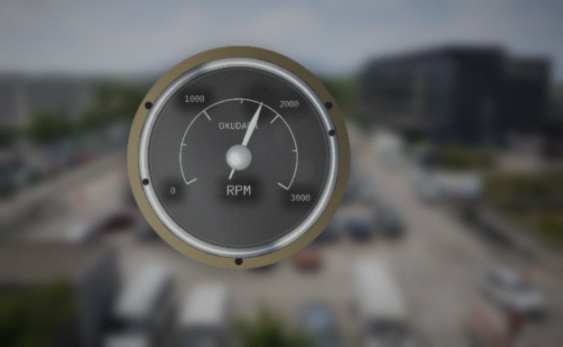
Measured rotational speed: 1750
